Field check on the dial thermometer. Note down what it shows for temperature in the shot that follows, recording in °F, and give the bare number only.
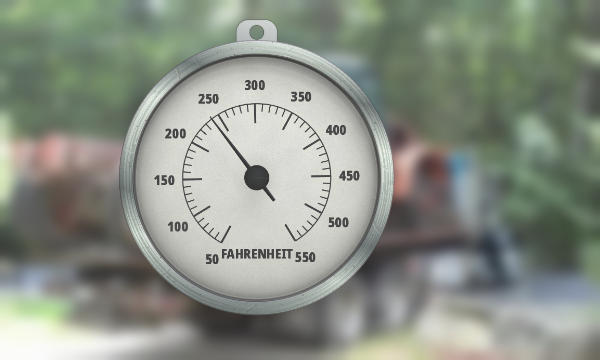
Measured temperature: 240
